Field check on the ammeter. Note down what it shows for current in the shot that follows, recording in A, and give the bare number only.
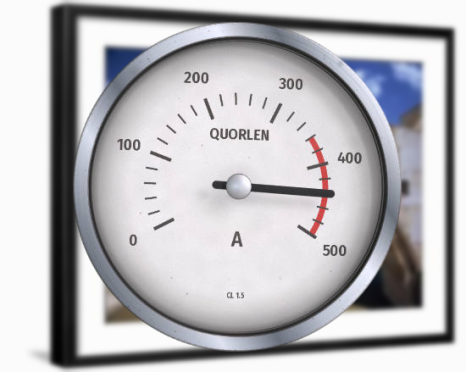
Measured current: 440
